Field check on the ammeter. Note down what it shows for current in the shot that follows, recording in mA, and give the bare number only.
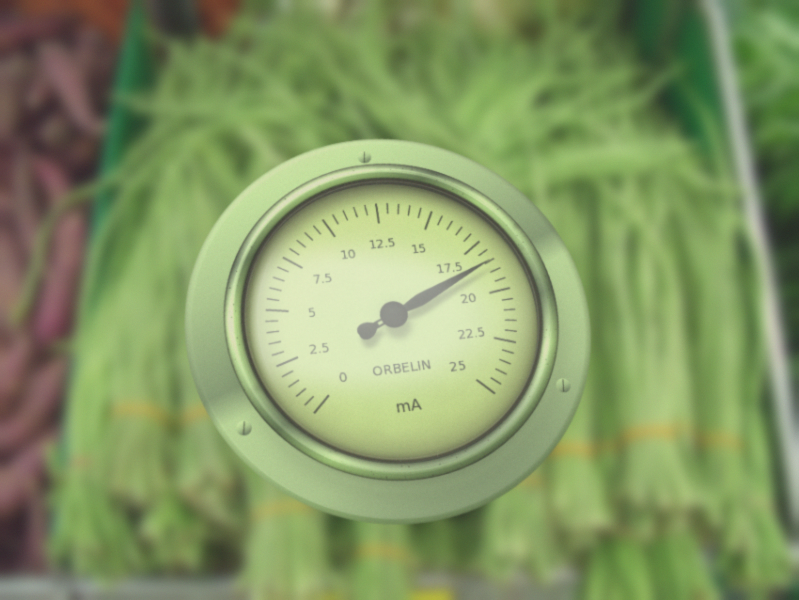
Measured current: 18.5
